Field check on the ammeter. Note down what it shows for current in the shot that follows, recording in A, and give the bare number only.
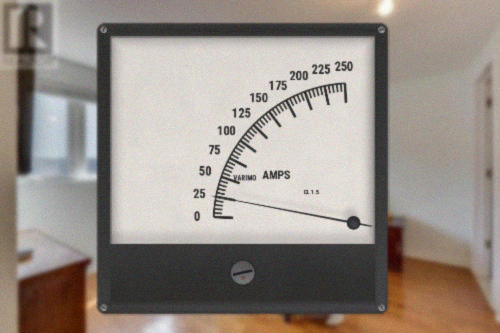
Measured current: 25
